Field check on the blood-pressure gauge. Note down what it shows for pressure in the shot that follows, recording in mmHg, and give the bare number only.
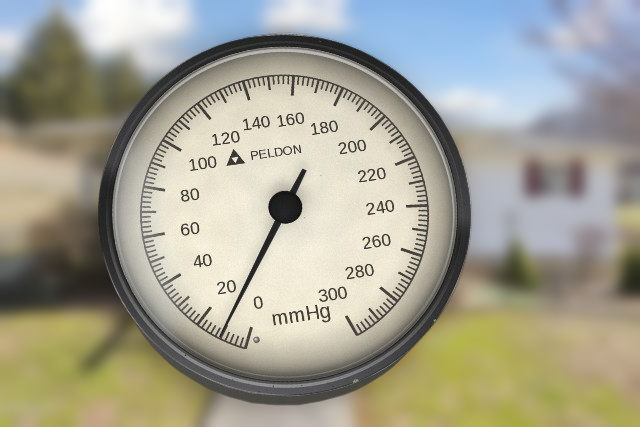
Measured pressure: 10
